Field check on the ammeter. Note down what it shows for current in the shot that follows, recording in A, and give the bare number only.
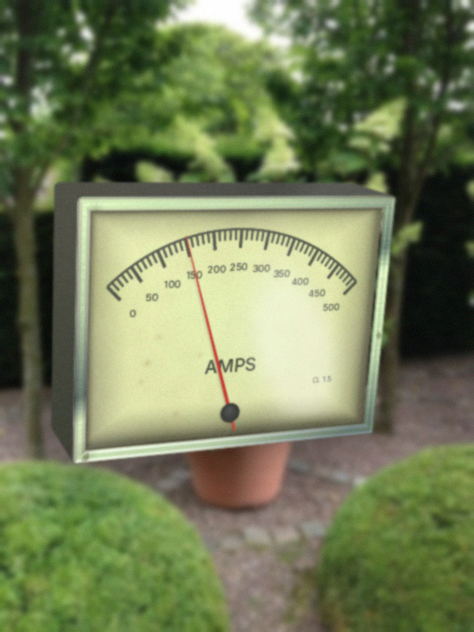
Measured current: 150
